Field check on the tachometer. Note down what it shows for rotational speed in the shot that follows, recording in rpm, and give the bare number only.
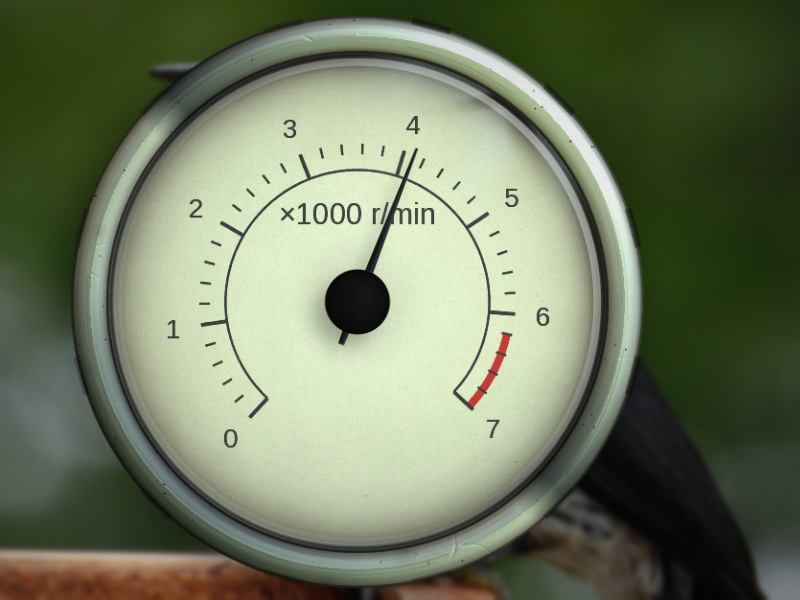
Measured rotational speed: 4100
